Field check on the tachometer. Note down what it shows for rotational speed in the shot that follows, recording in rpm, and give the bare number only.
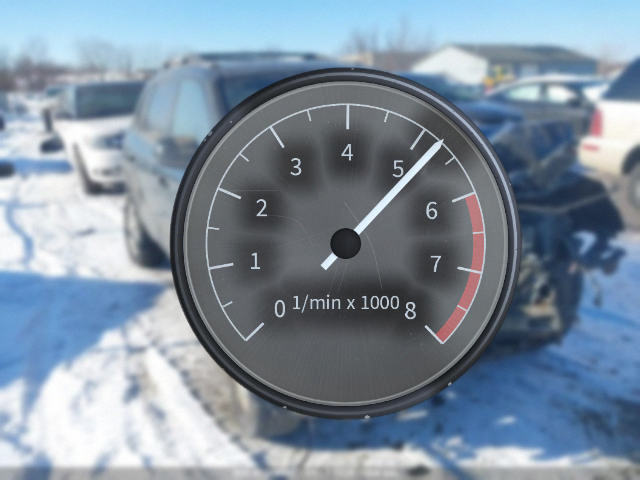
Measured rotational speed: 5250
